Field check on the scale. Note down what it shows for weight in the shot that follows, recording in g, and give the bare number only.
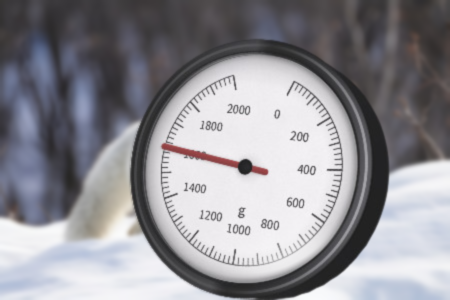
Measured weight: 1600
